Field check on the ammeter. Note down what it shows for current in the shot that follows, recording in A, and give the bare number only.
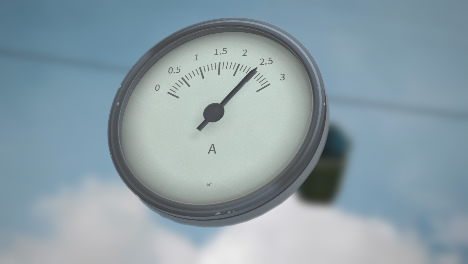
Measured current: 2.5
